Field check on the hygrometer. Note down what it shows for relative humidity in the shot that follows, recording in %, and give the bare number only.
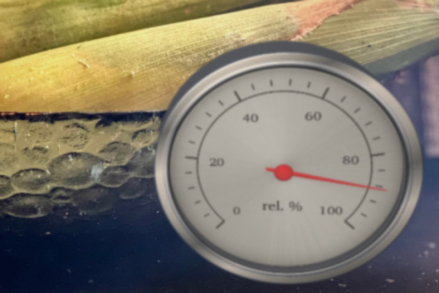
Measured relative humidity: 88
